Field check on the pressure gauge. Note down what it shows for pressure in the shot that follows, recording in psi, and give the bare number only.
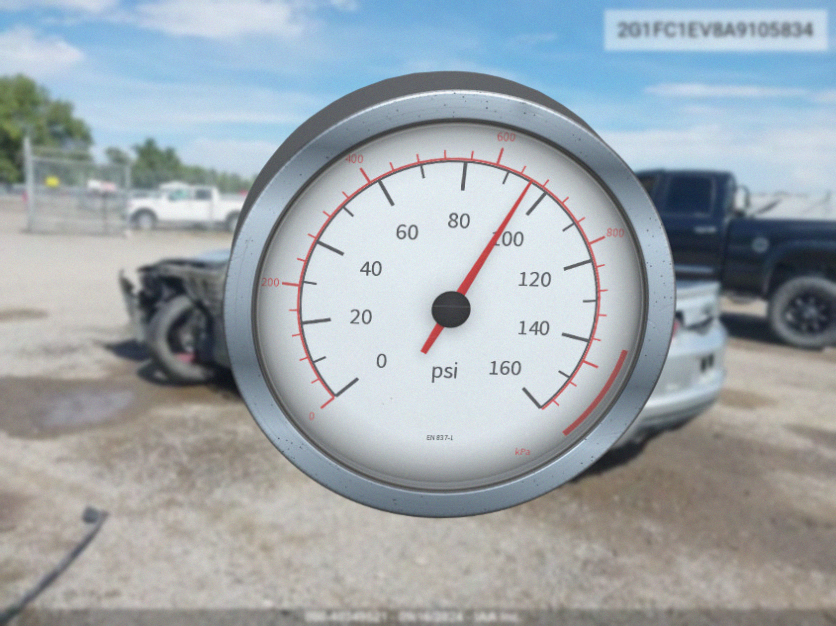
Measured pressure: 95
